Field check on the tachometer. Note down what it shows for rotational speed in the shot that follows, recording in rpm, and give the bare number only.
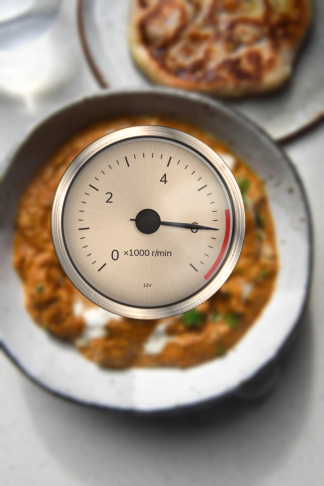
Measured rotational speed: 6000
